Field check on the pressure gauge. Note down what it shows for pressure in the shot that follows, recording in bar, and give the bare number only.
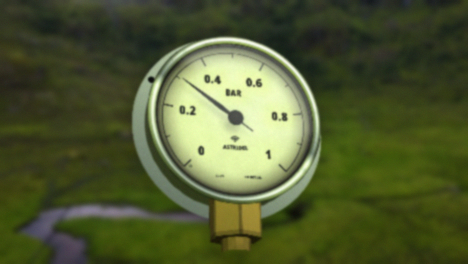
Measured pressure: 0.3
